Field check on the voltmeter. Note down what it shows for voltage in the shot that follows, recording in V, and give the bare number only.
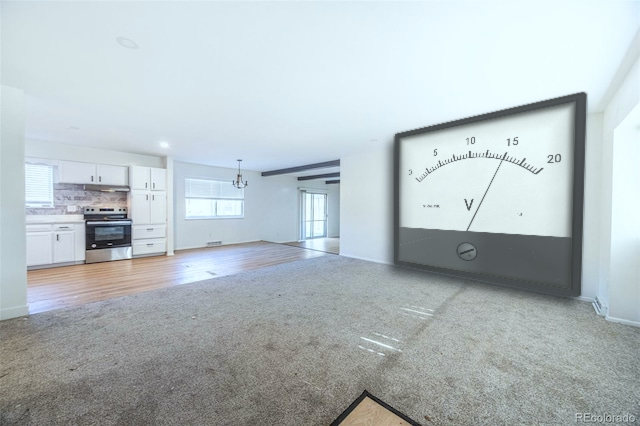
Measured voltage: 15
